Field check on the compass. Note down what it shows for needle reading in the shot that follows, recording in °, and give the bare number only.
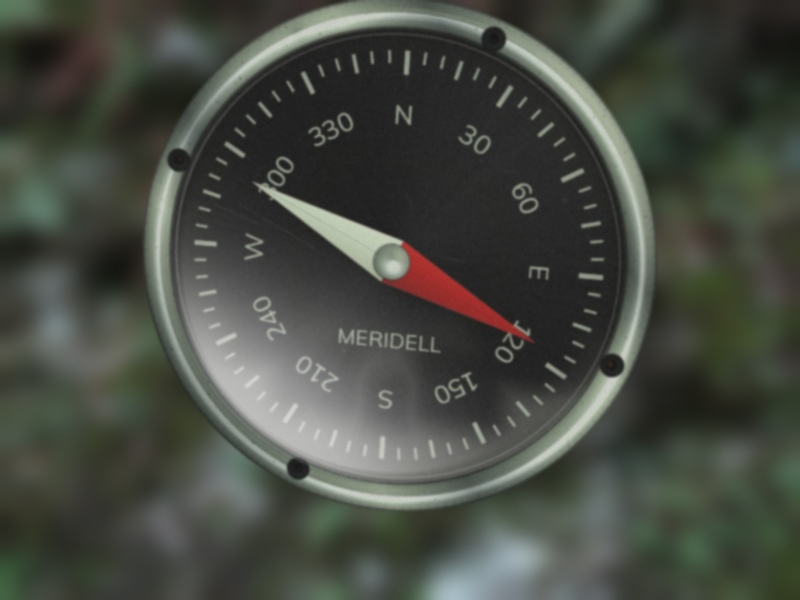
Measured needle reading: 115
